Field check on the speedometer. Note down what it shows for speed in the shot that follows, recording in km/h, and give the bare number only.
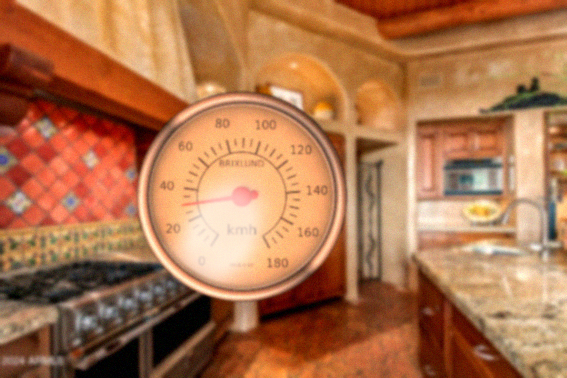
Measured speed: 30
